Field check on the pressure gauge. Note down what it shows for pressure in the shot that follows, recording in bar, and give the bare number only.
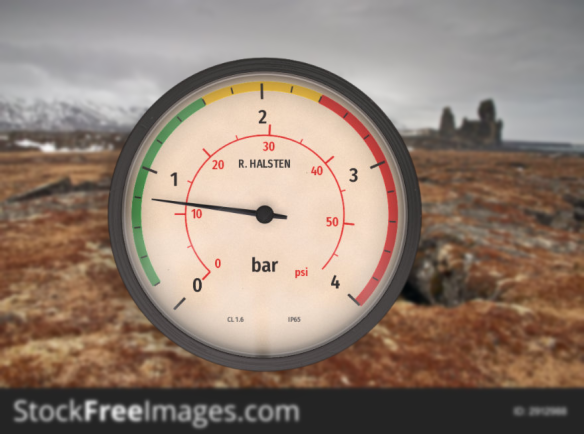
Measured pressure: 0.8
